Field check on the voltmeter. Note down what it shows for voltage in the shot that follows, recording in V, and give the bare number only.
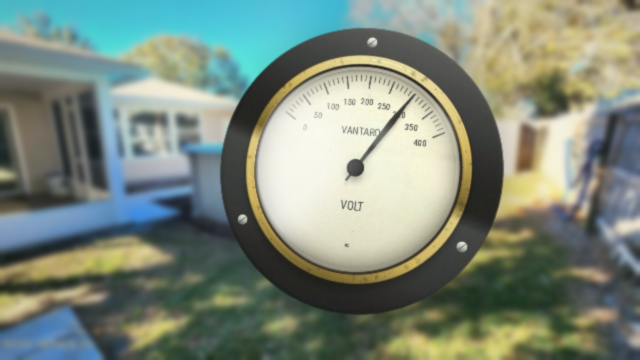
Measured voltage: 300
